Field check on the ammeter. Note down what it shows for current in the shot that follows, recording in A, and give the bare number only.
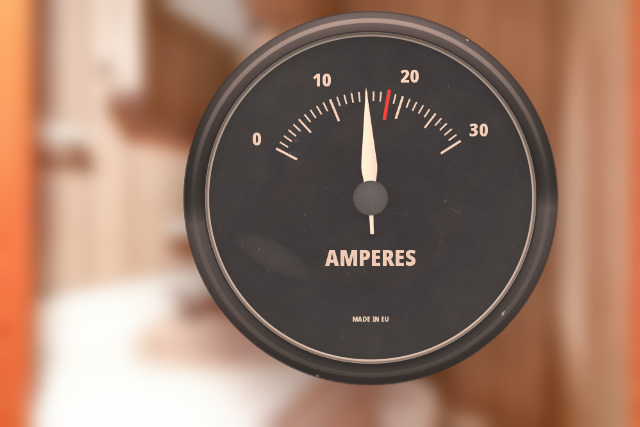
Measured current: 15
